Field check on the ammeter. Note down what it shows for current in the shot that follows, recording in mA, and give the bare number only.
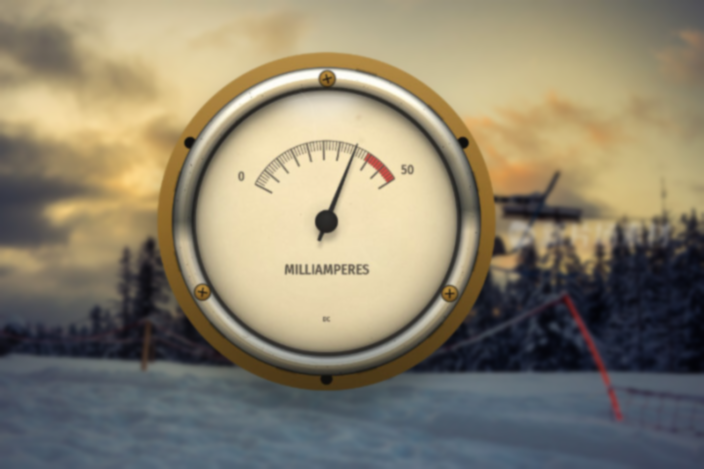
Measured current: 35
